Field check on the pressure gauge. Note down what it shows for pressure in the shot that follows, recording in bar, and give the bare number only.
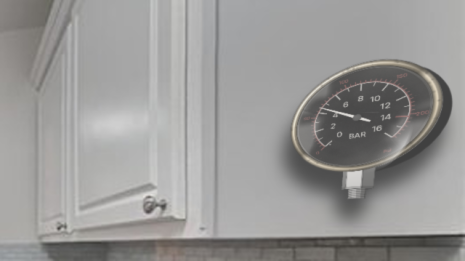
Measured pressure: 4.5
